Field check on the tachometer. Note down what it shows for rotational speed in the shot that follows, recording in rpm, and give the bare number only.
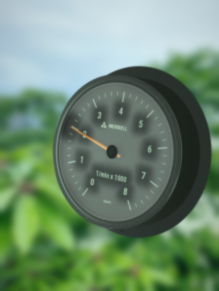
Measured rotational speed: 2000
